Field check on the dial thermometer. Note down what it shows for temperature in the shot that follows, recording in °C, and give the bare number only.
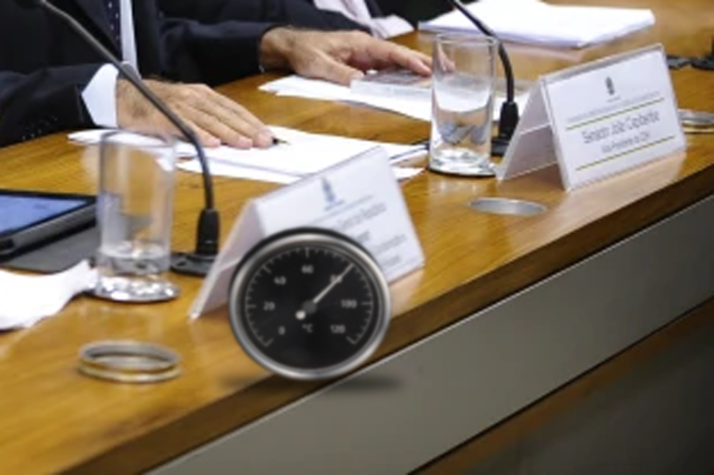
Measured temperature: 80
